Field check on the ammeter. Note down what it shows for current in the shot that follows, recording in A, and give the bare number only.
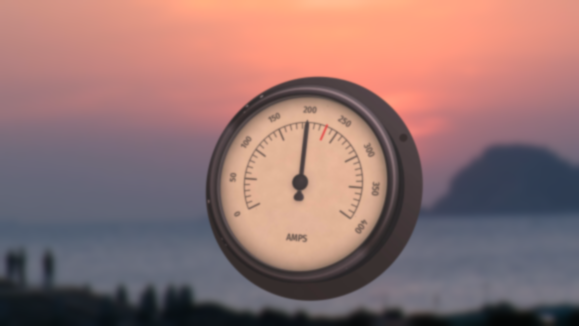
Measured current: 200
